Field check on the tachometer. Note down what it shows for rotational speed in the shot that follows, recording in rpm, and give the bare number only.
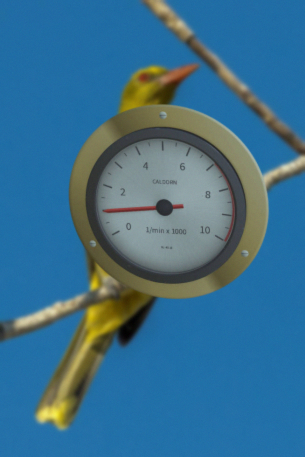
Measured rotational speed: 1000
